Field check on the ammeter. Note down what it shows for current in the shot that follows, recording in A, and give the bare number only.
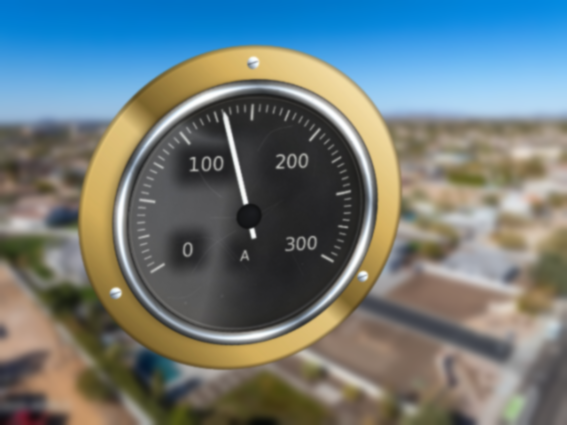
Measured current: 130
